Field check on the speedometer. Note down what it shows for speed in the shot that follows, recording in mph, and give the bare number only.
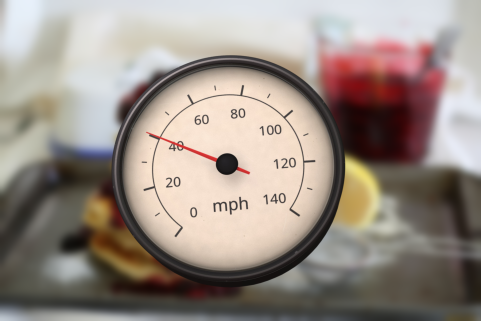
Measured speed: 40
